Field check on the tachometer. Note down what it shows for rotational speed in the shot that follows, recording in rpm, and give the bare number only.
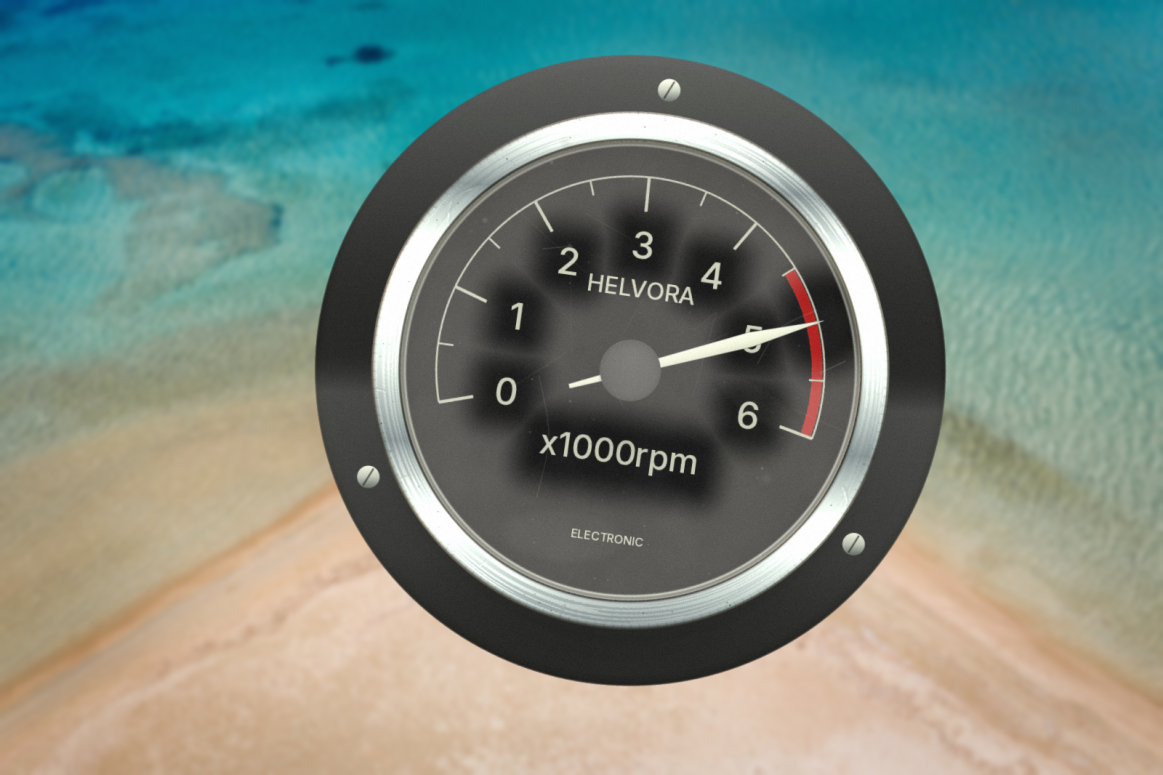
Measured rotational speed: 5000
